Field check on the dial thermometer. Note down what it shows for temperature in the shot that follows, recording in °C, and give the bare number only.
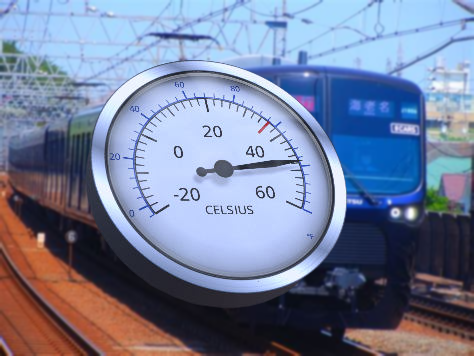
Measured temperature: 48
